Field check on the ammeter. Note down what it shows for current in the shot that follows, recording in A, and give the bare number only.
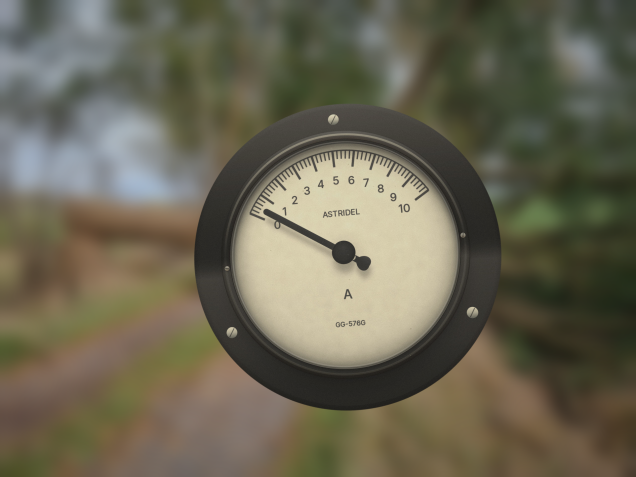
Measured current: 0.4
